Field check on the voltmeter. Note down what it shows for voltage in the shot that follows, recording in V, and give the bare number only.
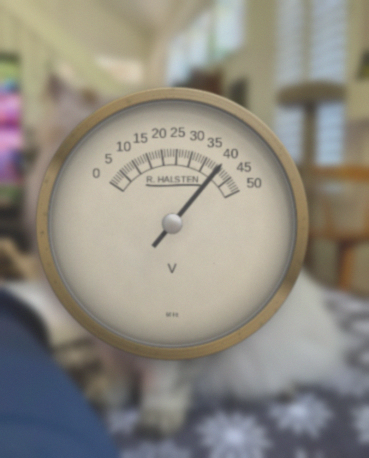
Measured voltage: 40
